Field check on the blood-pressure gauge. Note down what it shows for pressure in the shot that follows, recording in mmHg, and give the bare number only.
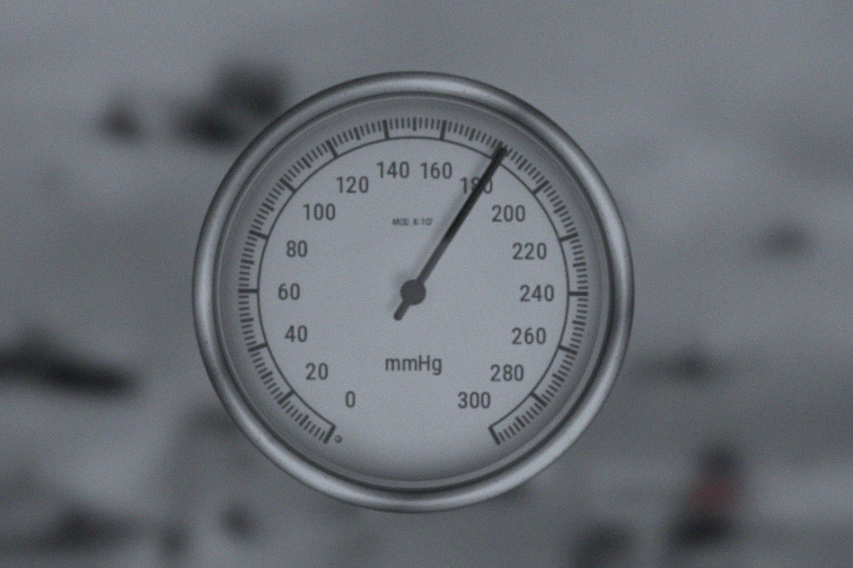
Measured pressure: 182
